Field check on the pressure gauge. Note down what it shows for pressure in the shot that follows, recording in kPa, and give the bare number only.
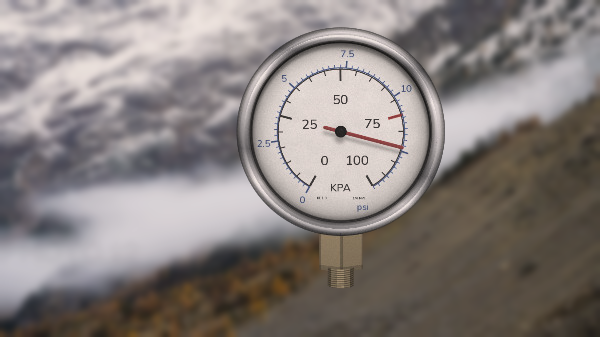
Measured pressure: 85
